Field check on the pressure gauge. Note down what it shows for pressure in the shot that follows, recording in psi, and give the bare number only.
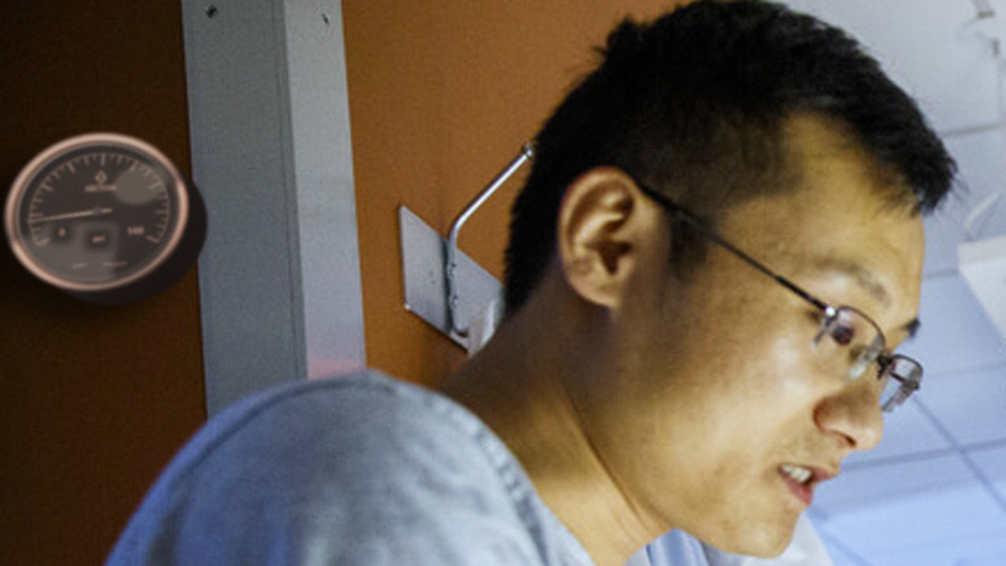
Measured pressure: 15
